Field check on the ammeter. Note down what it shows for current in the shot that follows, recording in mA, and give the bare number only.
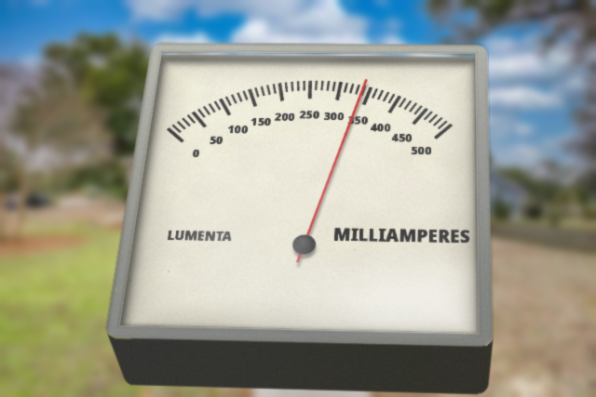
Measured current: 340
